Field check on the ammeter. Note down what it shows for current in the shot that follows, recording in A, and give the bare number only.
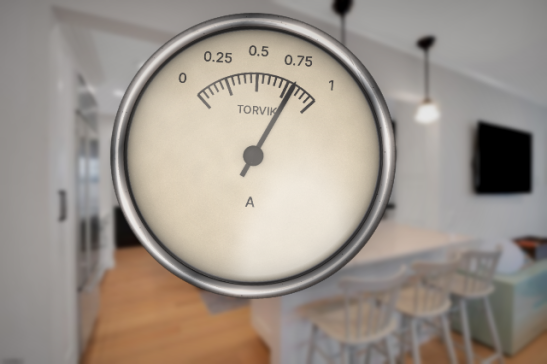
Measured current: 0.8
